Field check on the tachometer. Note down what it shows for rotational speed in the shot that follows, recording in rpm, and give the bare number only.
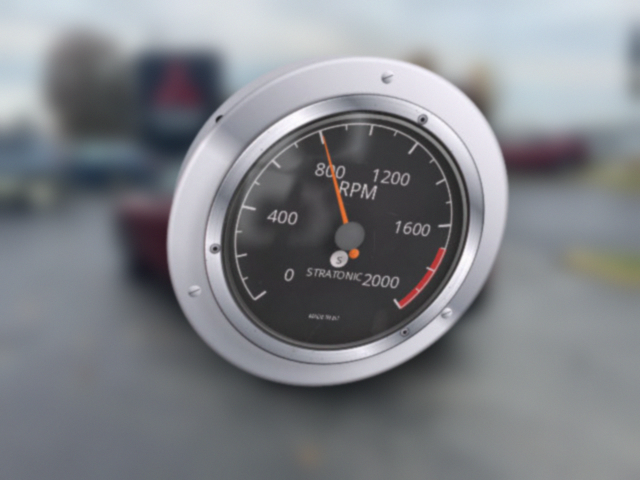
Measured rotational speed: 800
